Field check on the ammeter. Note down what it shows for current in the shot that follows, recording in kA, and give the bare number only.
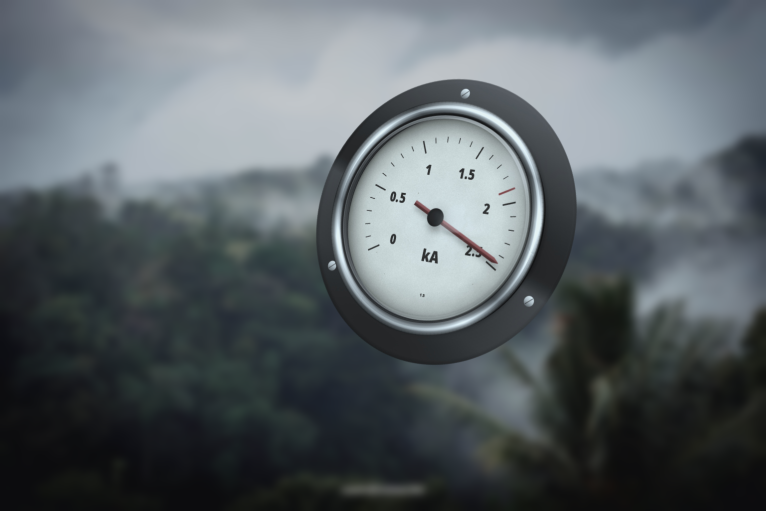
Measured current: 2.45
